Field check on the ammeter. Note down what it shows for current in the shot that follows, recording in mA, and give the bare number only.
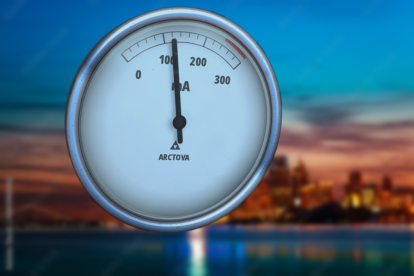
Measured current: 120
